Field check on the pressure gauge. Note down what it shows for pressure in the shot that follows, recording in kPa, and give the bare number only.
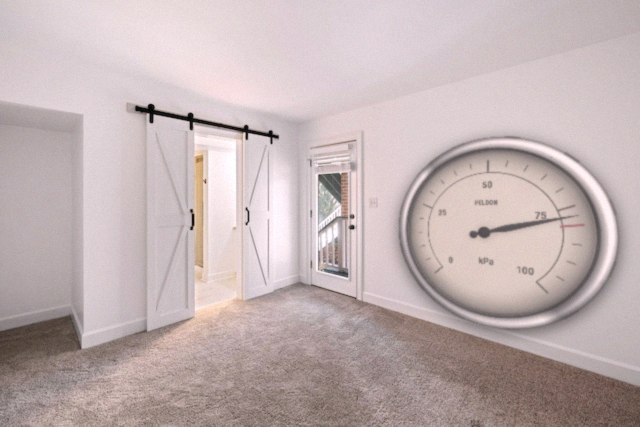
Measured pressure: 77.5
